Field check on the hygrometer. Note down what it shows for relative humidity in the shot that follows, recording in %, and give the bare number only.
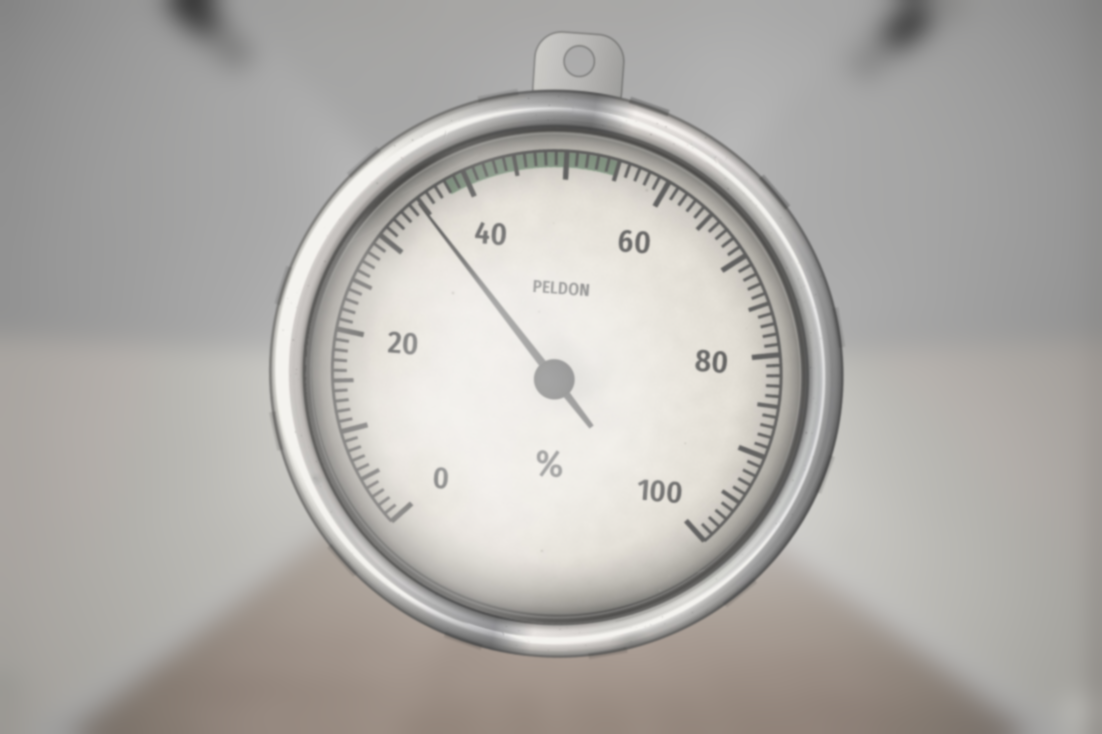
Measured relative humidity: 35
